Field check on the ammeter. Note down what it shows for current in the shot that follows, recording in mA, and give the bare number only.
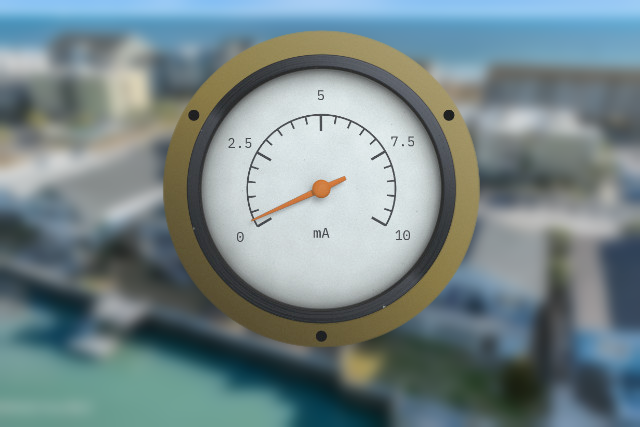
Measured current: 0.25
